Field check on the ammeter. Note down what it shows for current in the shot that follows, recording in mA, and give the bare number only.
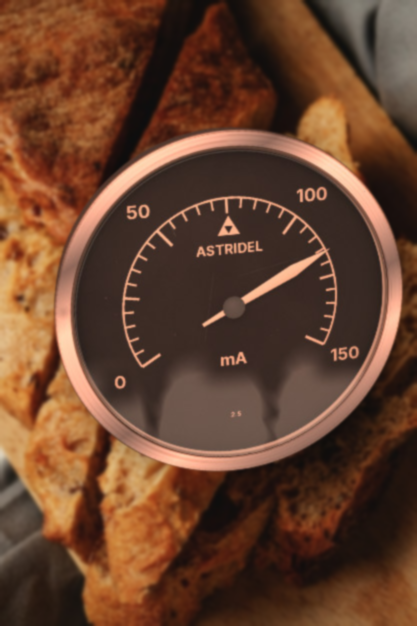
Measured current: 115
